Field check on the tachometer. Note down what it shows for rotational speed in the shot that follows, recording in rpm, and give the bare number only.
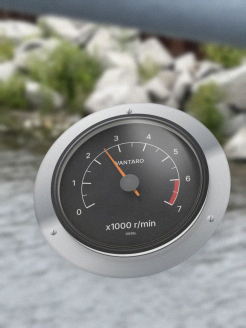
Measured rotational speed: 2500
